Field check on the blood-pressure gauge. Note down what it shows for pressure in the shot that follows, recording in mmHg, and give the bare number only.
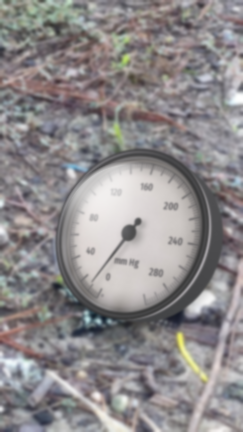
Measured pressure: 10
